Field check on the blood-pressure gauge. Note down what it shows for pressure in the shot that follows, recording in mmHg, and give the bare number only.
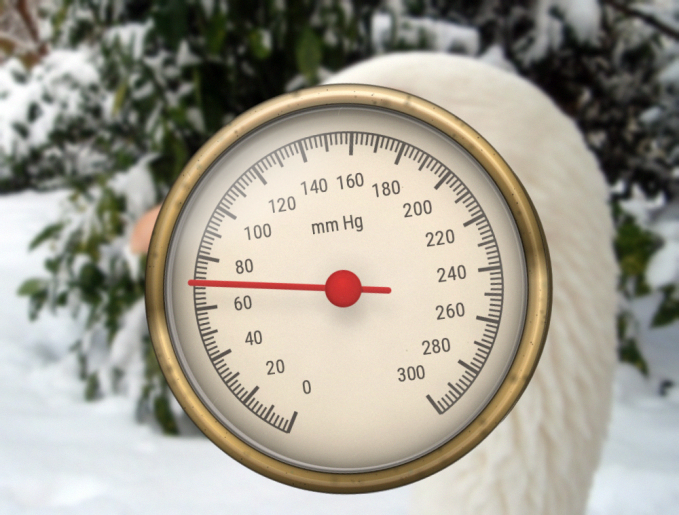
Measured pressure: 70
